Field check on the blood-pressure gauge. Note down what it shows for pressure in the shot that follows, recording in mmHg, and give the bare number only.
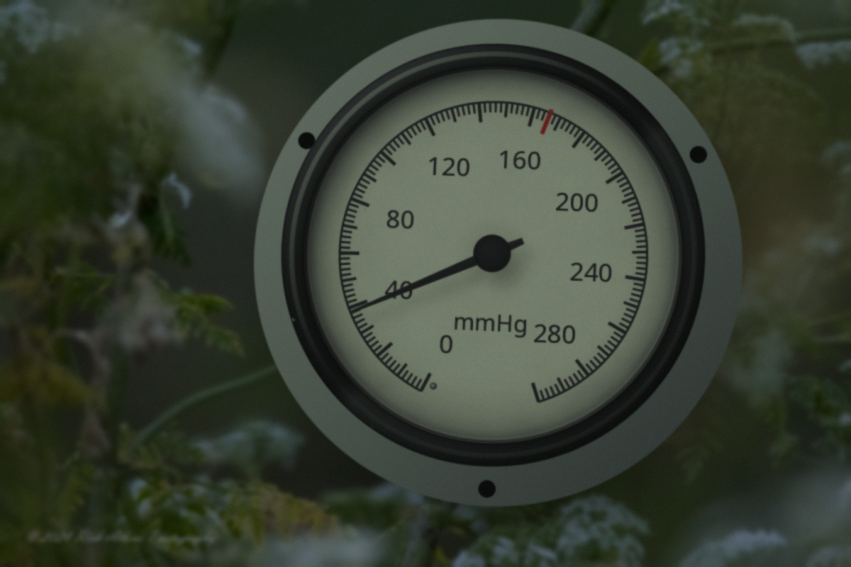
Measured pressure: 38
